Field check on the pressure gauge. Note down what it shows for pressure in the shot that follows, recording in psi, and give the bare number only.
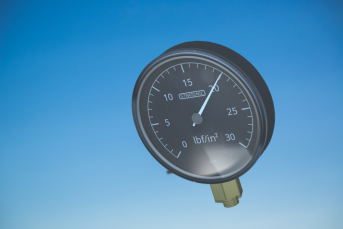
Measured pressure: 20
